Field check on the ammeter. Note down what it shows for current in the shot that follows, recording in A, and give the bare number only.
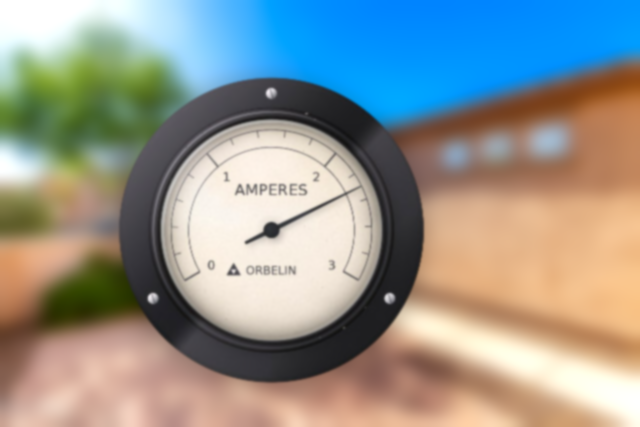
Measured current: 2.3
